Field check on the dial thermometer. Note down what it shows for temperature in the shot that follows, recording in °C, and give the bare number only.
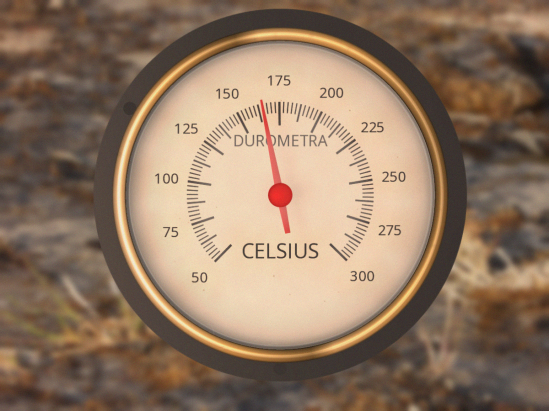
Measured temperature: 165
